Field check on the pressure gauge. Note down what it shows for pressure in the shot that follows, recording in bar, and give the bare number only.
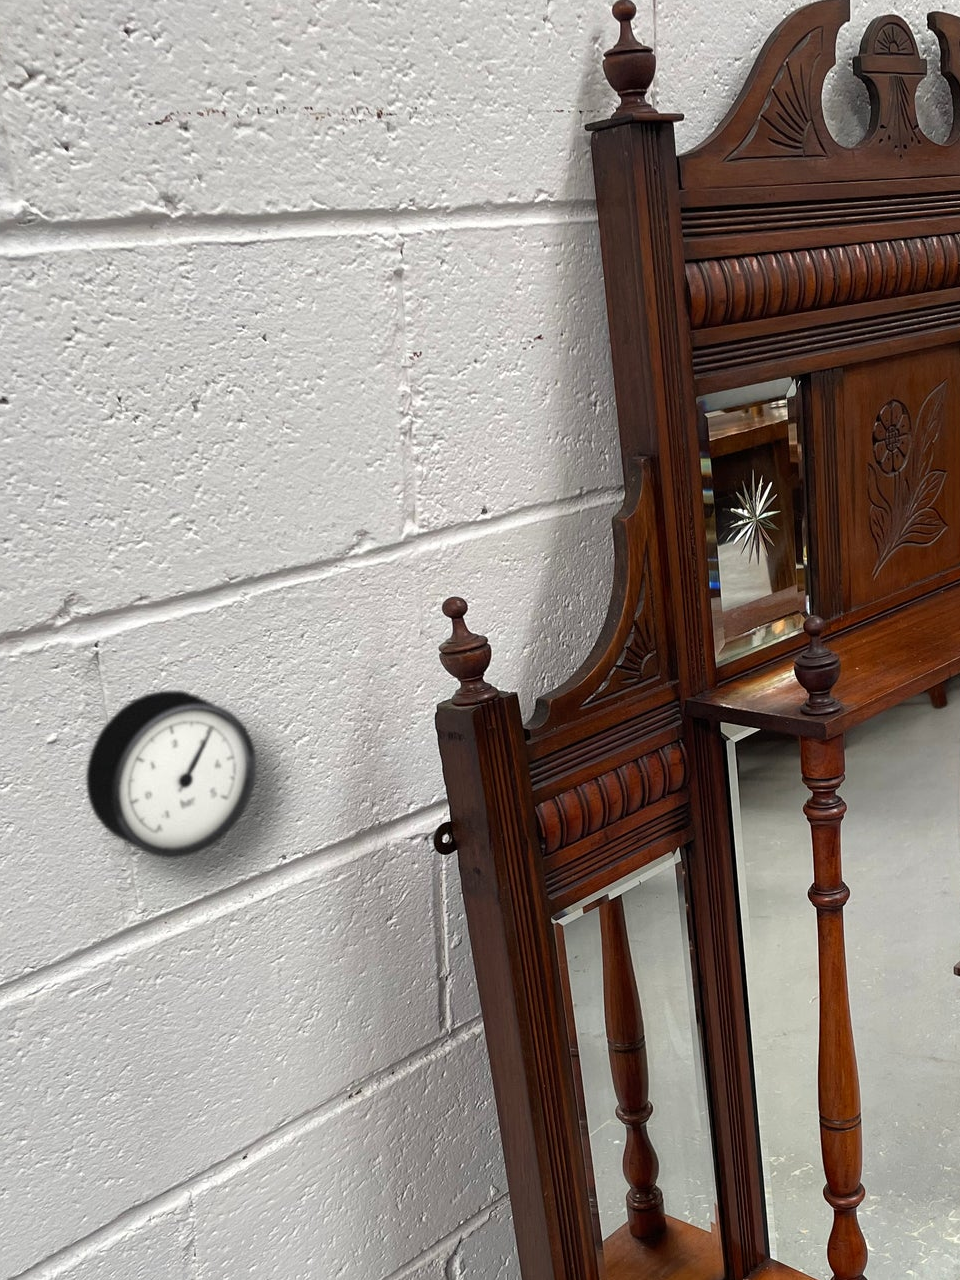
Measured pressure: 3
